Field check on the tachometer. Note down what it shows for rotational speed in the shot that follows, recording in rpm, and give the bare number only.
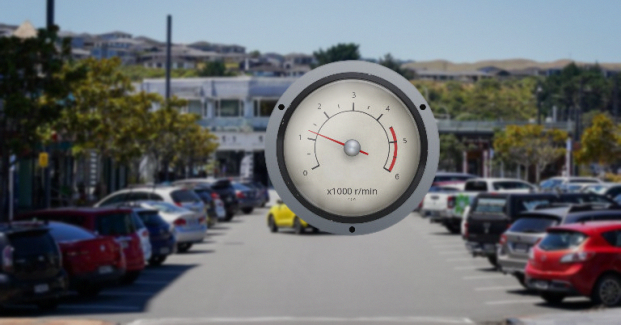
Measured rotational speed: 1250
